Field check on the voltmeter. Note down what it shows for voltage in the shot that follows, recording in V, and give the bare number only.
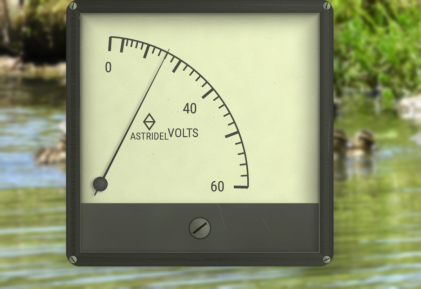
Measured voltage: 26
